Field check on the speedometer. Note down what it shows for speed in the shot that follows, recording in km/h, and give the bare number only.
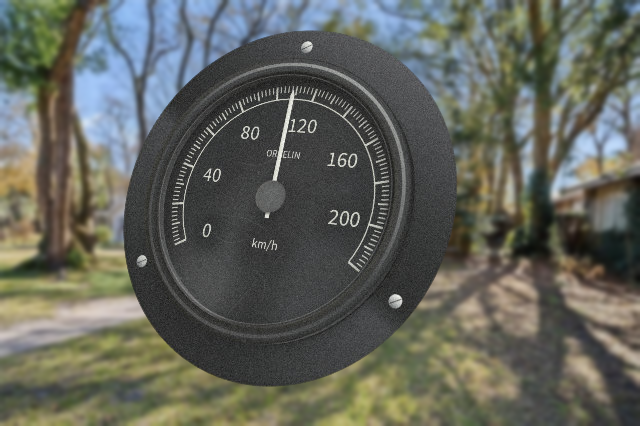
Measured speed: 110
